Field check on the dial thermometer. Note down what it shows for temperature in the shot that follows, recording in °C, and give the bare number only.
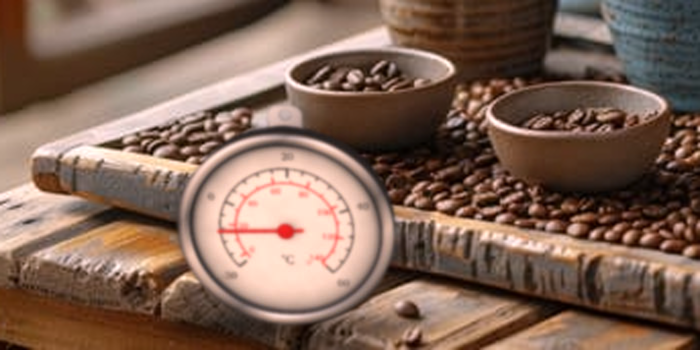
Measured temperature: -8
